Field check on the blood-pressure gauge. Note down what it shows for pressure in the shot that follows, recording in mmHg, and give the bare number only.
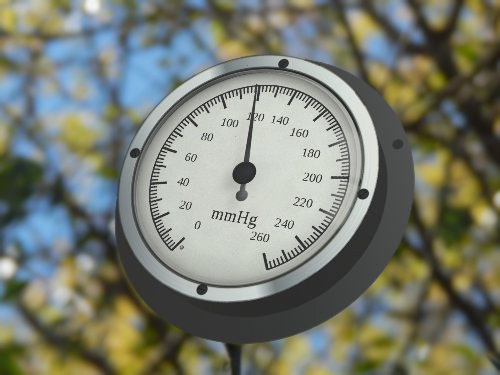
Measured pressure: 120
